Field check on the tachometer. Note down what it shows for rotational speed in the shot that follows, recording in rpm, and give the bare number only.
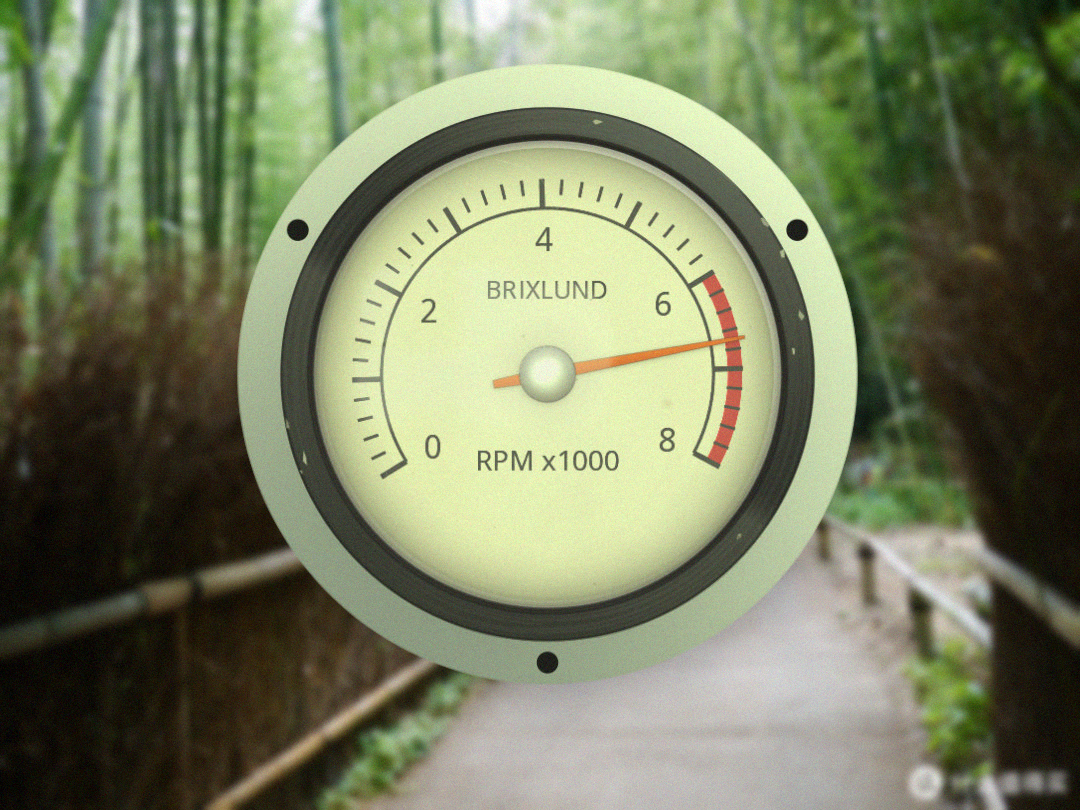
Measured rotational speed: 6700
